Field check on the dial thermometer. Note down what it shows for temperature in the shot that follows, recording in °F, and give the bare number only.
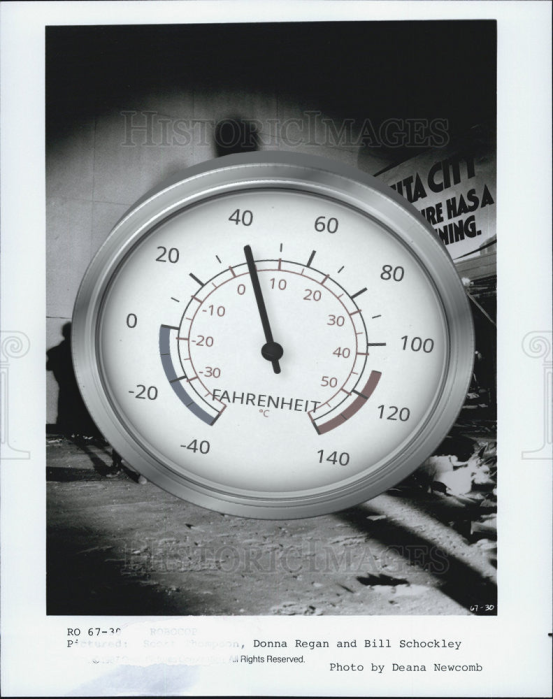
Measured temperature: 40
